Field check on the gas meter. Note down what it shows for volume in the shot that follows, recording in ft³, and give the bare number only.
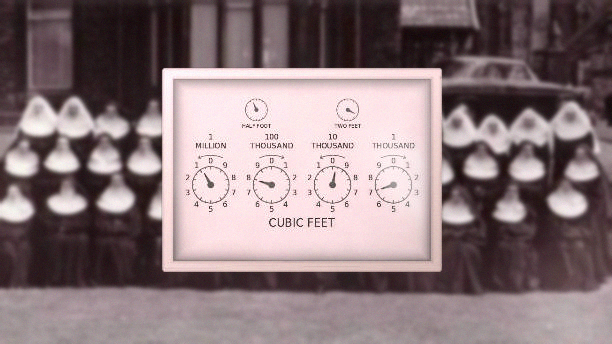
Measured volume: 79700
